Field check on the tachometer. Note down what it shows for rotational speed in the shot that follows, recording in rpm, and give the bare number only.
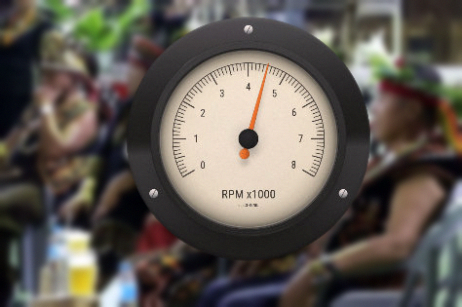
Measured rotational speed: 4500
